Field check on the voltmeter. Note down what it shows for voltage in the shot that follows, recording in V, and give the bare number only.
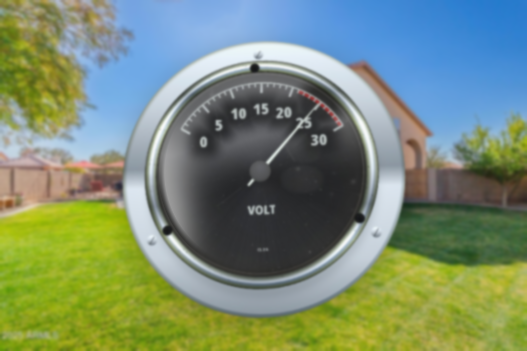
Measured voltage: 25
